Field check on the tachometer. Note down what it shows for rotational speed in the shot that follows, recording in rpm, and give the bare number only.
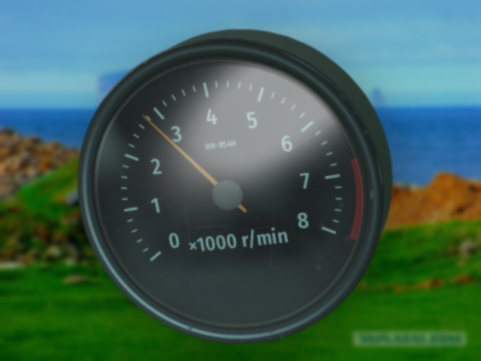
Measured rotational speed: 2800
